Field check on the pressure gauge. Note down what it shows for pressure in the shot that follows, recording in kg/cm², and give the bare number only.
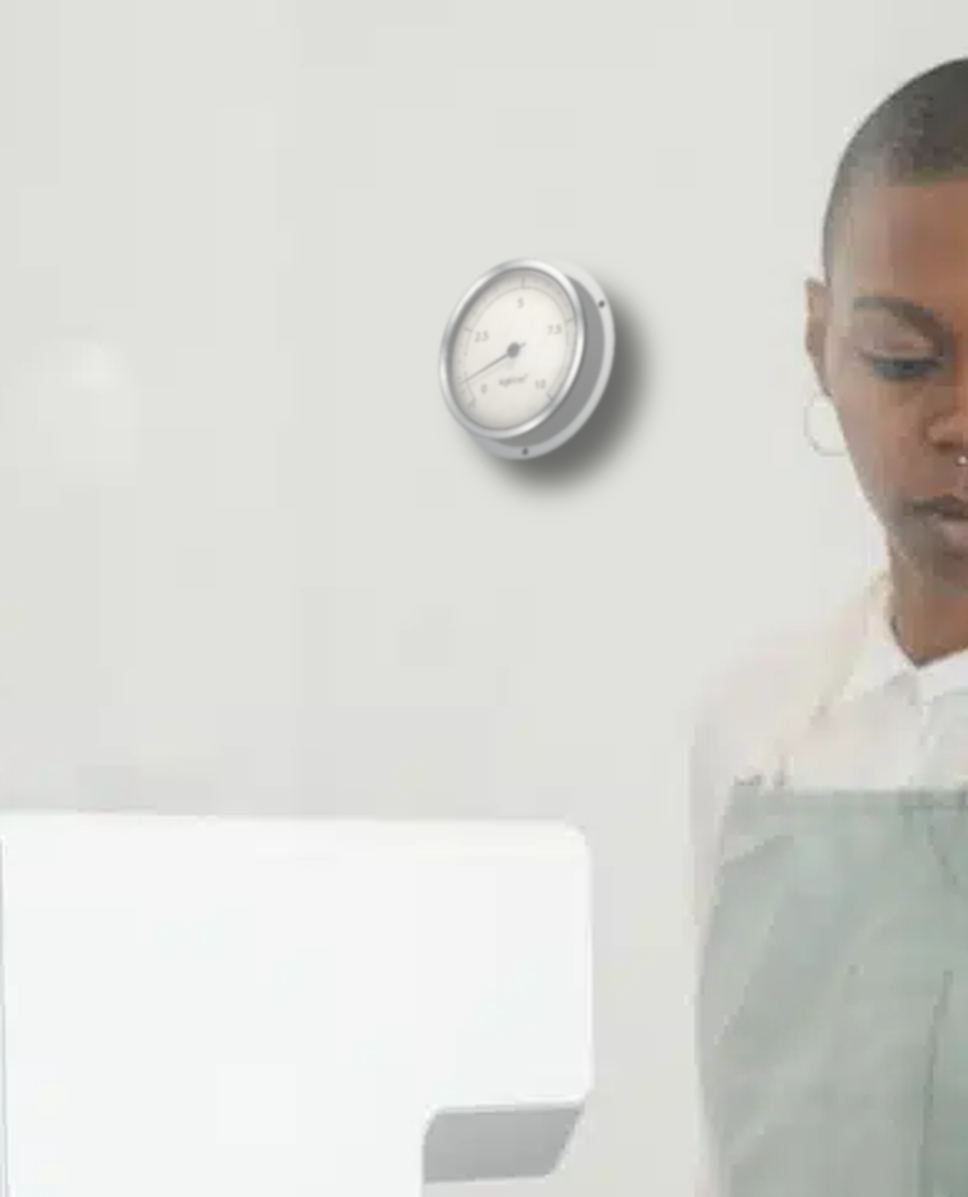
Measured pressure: 0.75
